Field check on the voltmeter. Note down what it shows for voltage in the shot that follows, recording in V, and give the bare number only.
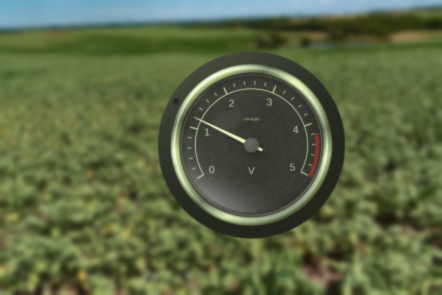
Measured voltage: 1.2
